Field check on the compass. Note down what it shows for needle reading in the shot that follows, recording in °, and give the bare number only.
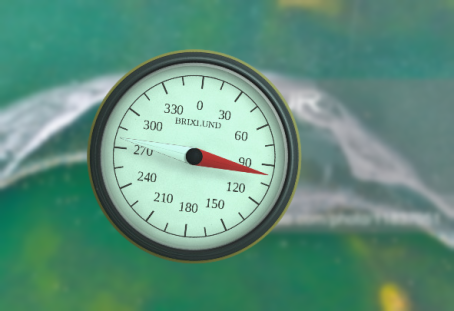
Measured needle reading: 97.5
